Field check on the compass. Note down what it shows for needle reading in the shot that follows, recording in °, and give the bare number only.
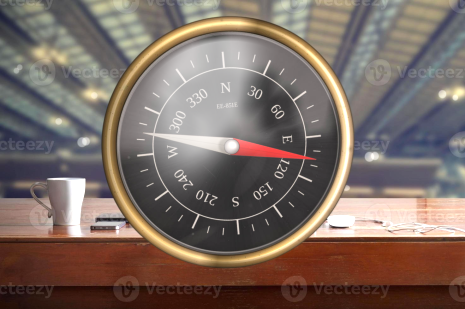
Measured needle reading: 105
